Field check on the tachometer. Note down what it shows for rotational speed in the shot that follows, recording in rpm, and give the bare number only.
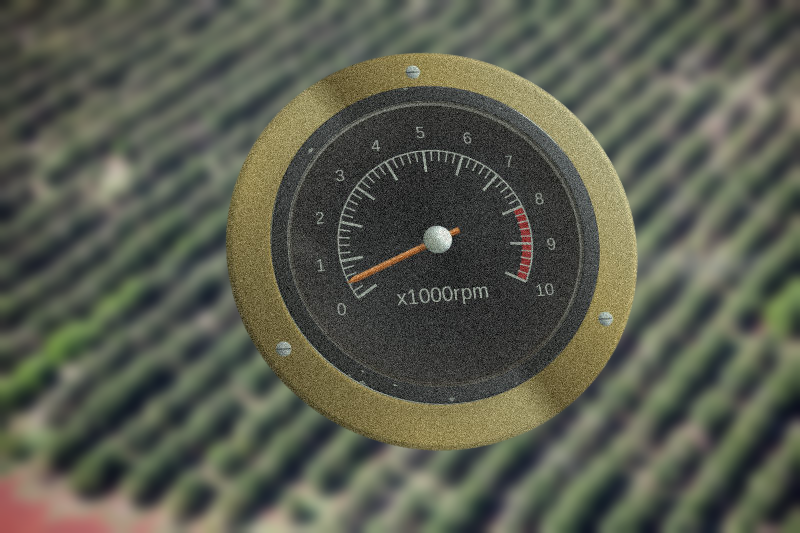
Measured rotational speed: 400
